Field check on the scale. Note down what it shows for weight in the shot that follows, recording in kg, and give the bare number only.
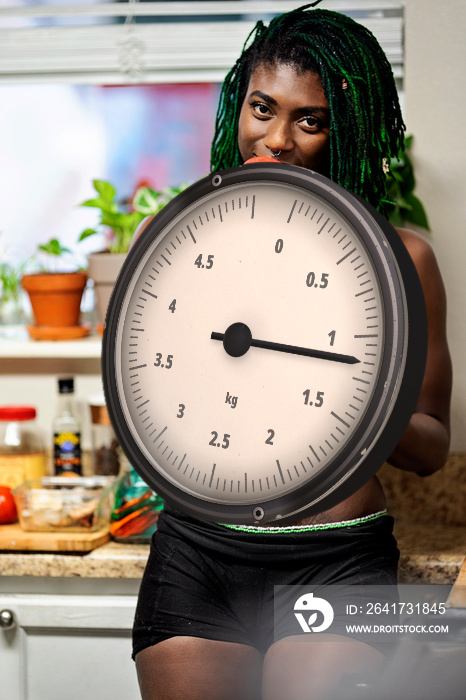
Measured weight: 1.15
